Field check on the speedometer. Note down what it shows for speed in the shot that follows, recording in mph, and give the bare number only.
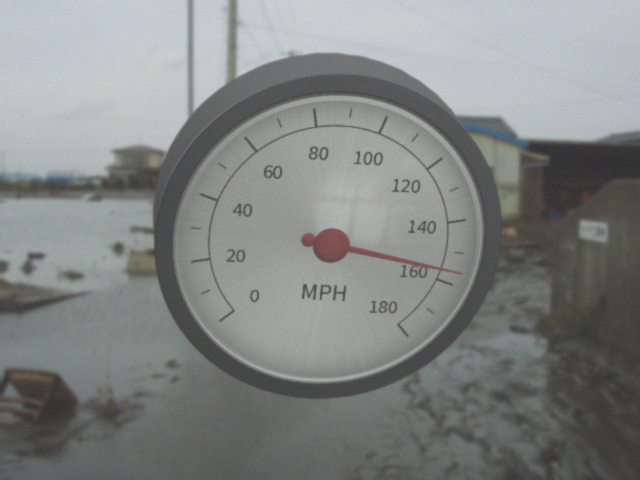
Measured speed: 155
